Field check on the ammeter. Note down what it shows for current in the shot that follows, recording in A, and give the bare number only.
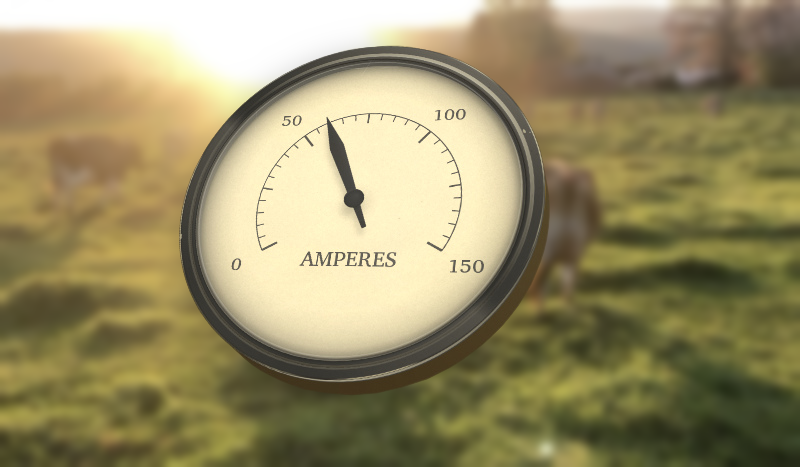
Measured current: 60
